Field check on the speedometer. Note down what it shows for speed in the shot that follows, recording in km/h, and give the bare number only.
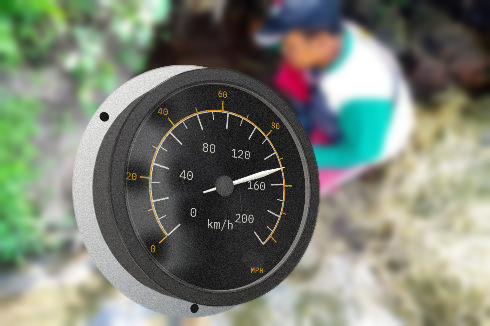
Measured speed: 150
